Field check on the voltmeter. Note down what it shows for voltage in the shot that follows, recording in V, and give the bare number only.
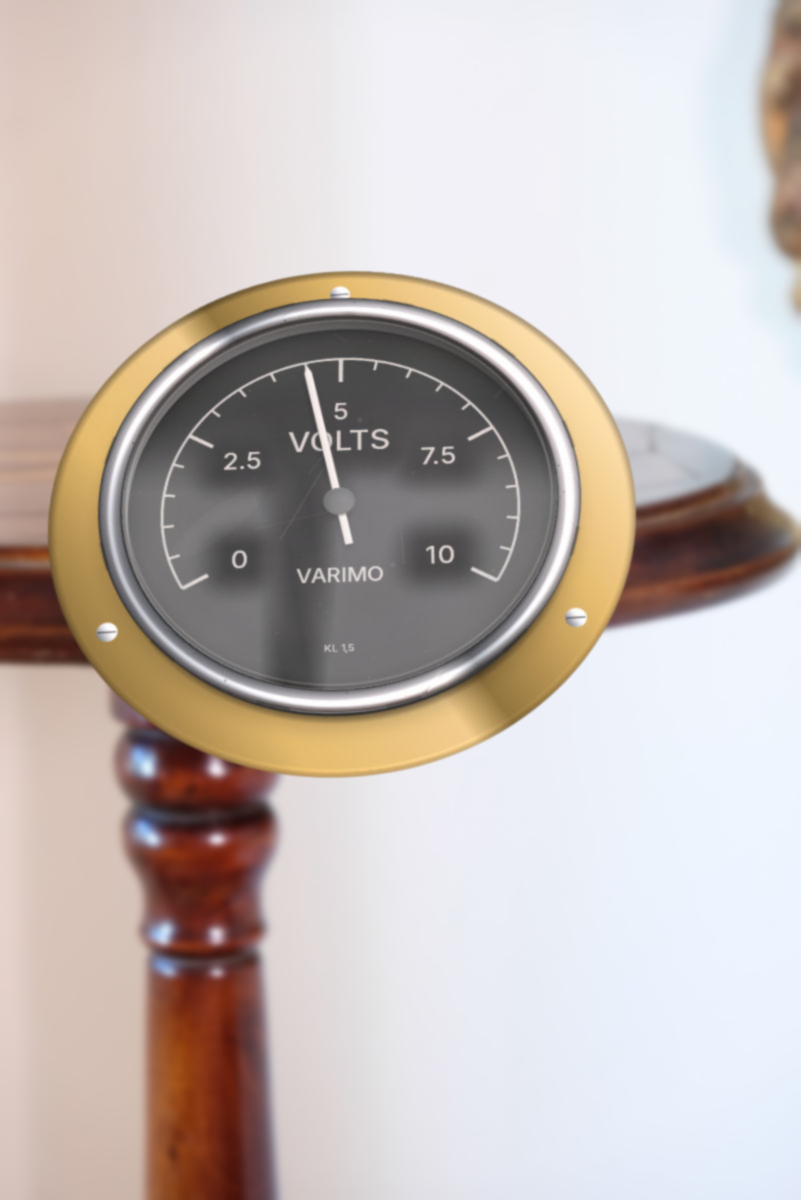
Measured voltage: 4.5
